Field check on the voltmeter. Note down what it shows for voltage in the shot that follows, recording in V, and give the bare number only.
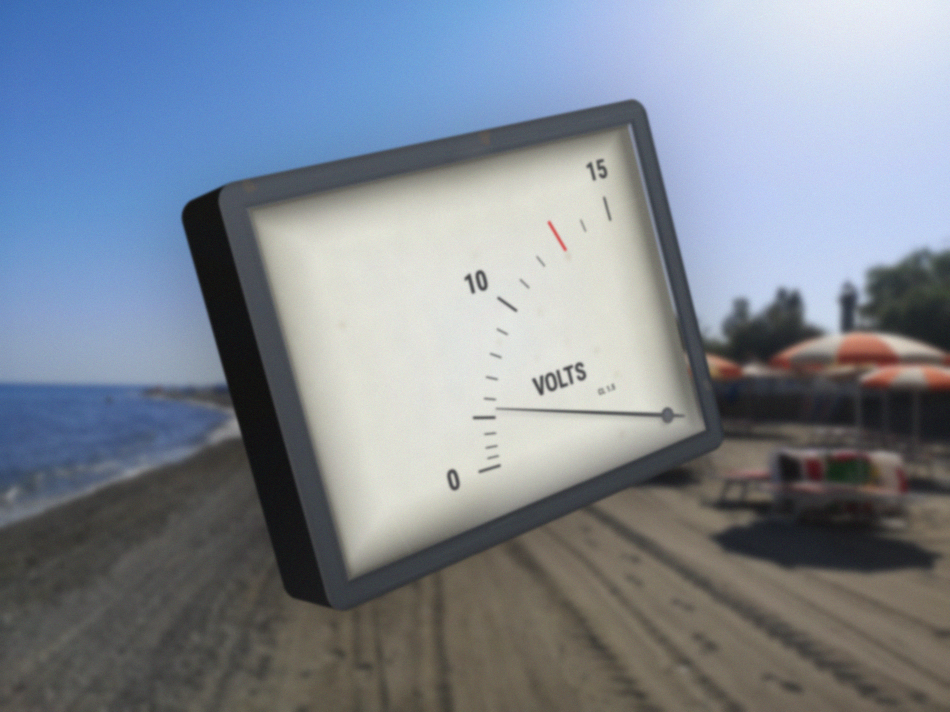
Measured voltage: 5.5
